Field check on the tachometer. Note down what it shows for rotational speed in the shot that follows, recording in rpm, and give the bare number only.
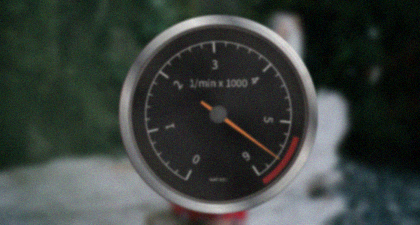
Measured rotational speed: 5600
